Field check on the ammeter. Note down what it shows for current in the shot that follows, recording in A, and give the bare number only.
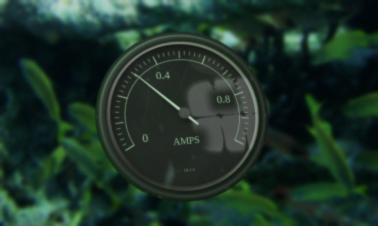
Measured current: 0.3
